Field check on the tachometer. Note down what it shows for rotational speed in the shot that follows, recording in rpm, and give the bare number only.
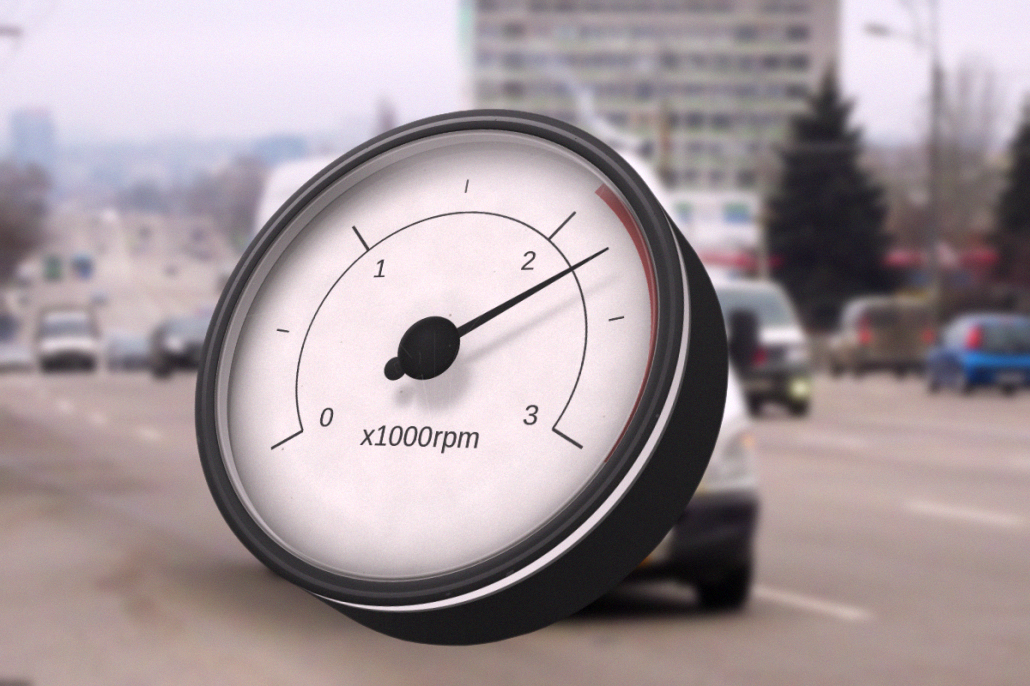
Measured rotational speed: 2250
